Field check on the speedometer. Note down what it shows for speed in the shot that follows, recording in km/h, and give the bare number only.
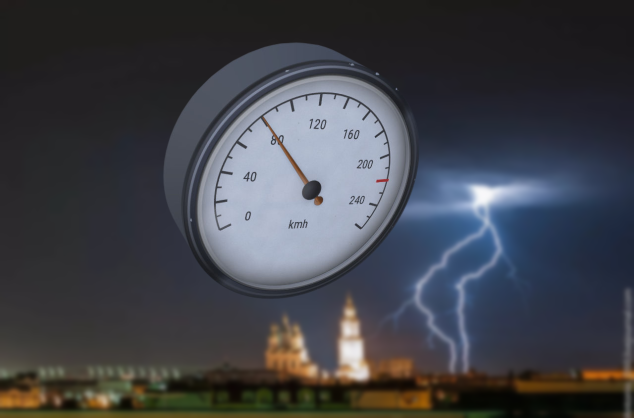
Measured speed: 80
